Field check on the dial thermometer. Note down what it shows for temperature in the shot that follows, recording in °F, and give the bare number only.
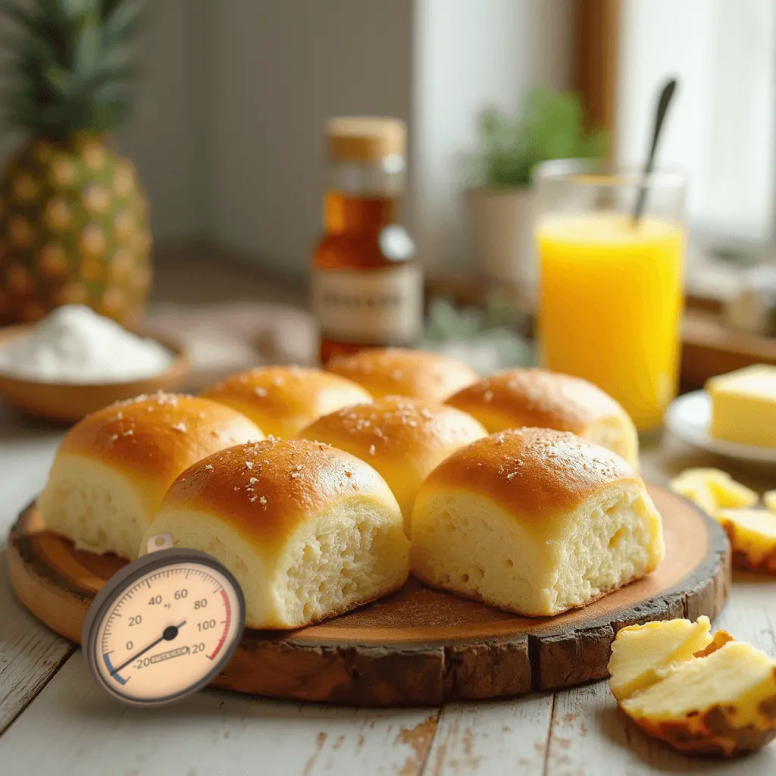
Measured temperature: -10
